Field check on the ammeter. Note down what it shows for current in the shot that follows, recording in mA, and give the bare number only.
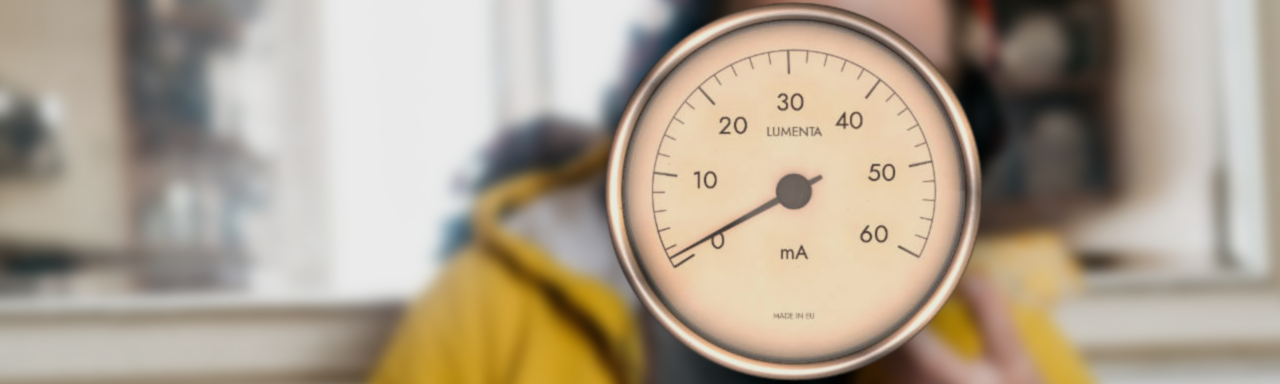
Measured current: 1
